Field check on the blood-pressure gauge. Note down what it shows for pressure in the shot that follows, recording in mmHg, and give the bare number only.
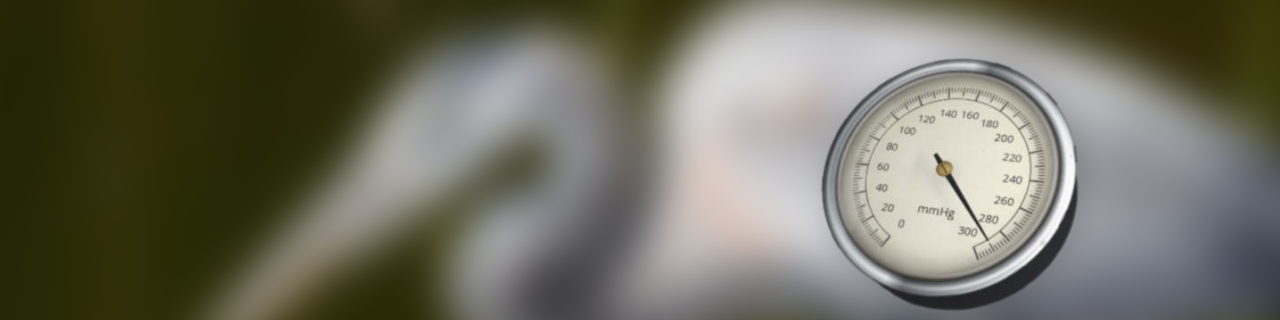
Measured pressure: 290
